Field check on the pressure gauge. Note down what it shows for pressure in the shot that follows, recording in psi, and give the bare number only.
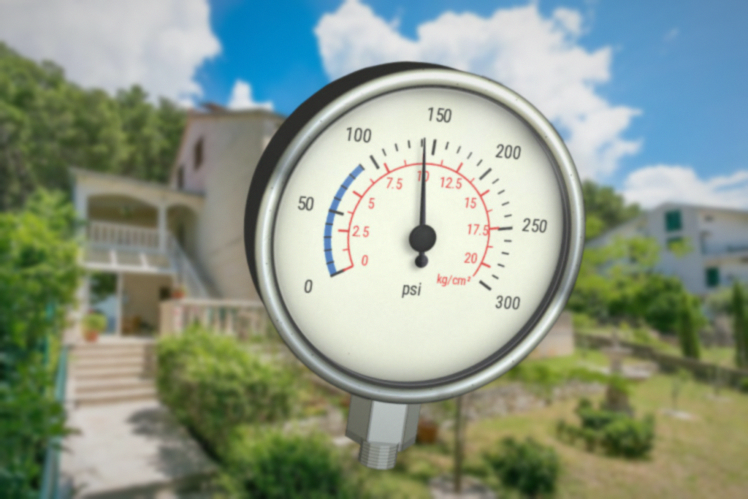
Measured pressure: 140
